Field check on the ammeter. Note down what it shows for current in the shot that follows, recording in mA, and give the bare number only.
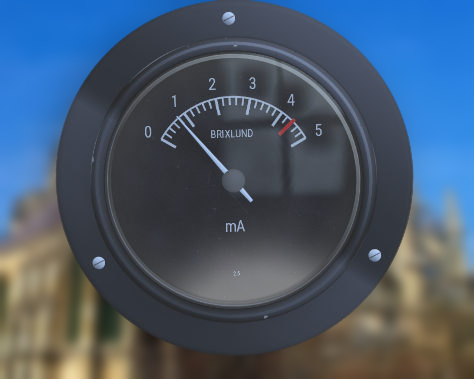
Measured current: 0.8
